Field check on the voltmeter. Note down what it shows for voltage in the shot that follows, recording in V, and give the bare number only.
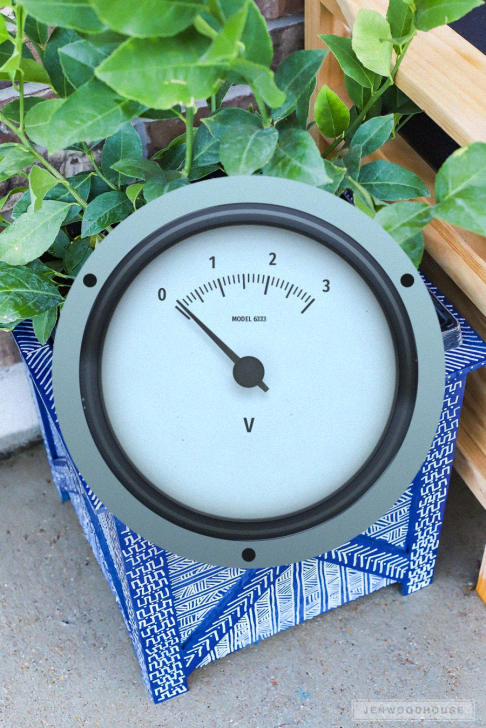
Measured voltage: 0.1
